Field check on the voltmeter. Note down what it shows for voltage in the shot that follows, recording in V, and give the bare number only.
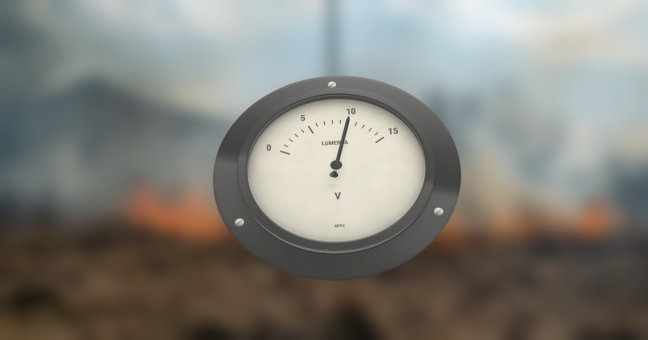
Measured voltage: 10
